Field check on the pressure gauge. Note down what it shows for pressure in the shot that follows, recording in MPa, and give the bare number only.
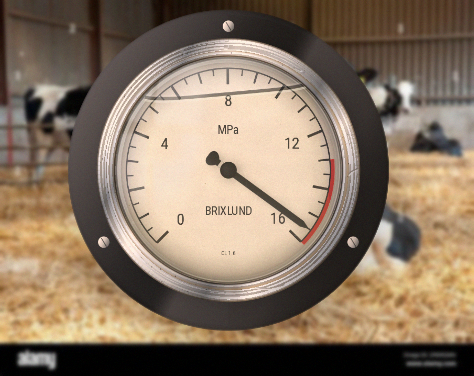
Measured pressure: 15.5
